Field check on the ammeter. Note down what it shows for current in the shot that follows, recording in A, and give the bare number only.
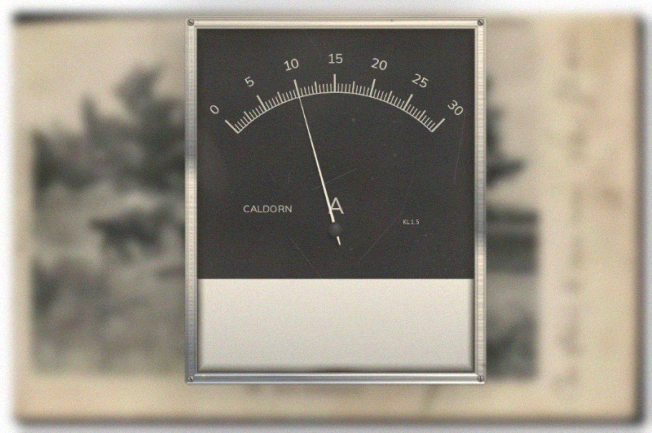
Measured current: 10
